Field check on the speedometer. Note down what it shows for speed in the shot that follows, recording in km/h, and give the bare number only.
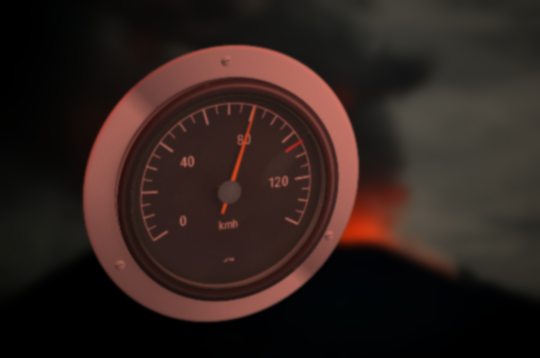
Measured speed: 80
